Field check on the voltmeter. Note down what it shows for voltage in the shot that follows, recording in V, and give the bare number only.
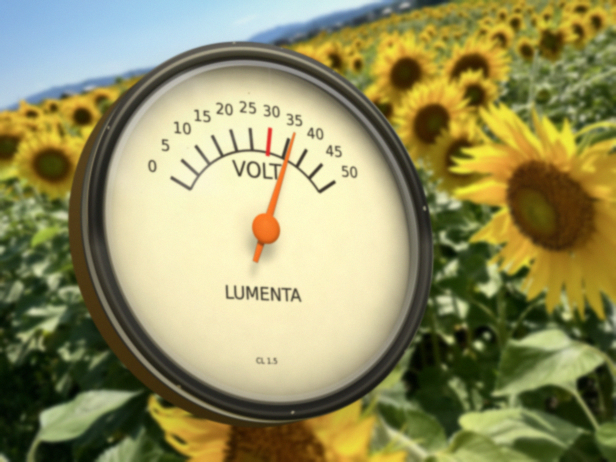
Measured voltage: 35
